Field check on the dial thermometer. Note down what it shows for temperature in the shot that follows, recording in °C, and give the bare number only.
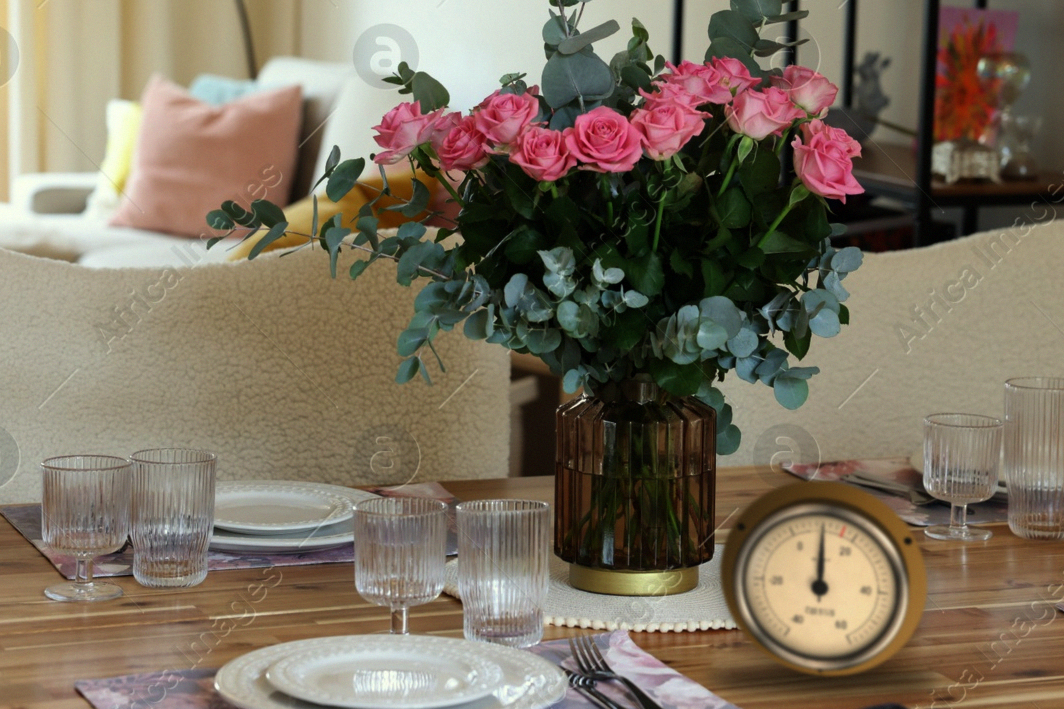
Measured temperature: 10
